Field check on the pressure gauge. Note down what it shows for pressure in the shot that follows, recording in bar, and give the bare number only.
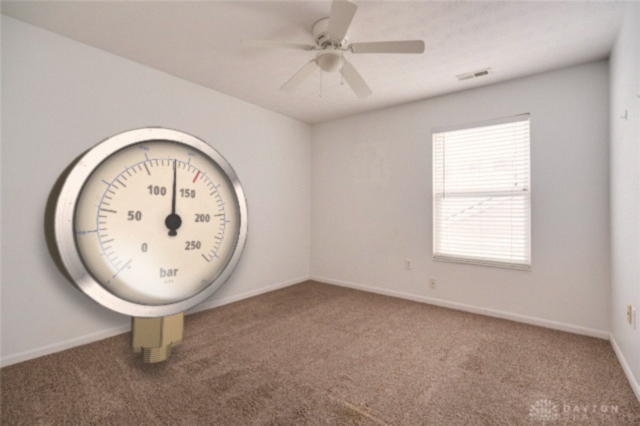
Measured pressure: 125
